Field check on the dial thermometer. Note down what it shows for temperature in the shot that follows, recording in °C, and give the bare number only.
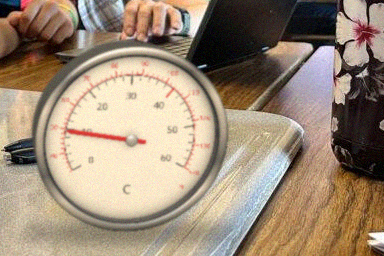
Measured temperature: 10
